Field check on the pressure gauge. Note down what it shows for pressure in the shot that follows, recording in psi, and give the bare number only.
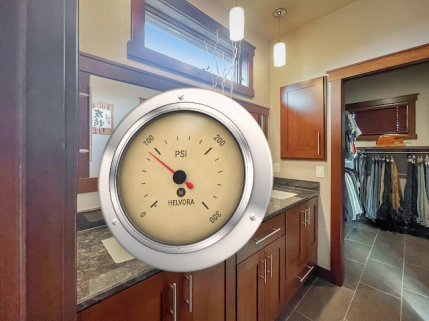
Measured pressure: 90
